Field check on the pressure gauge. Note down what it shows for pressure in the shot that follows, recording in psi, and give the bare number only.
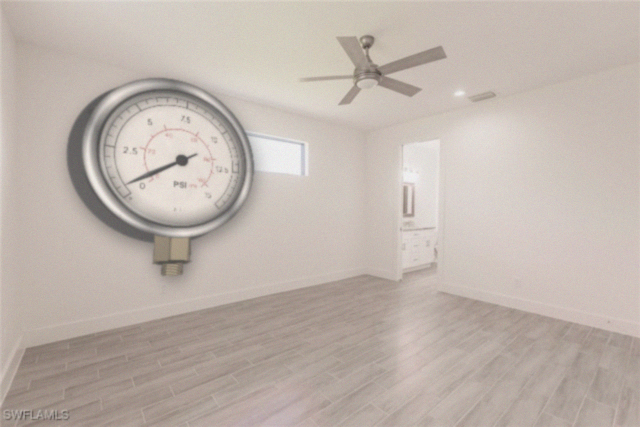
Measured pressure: 0.5
